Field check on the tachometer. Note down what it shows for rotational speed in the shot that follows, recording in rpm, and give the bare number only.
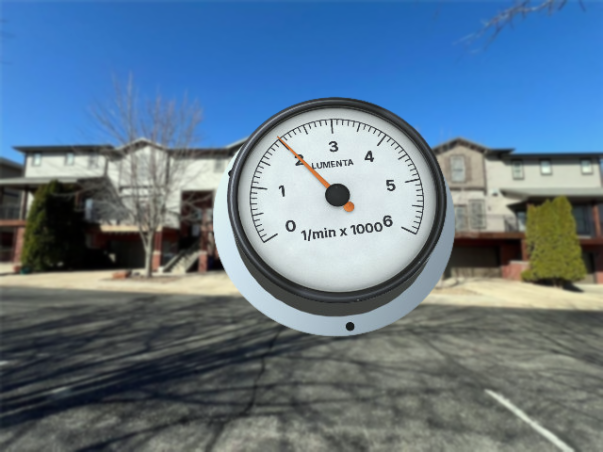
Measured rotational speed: 2000
